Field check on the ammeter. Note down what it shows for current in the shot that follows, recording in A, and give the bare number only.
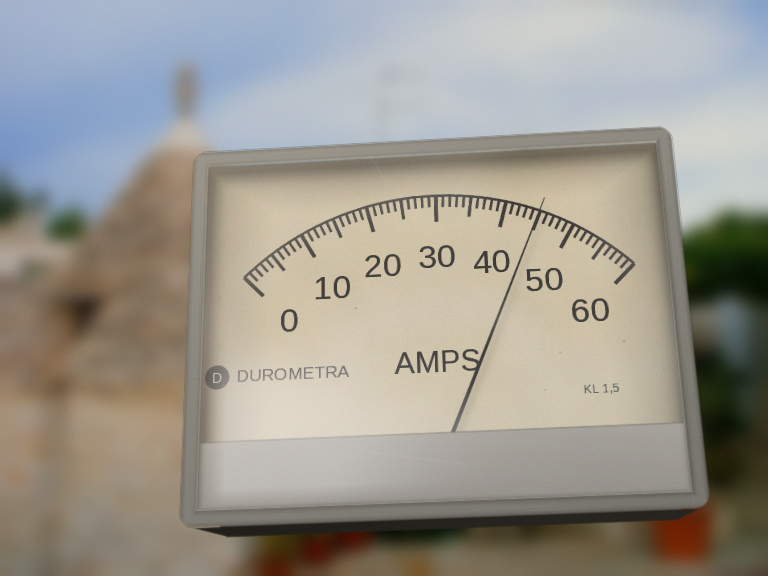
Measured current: 45
